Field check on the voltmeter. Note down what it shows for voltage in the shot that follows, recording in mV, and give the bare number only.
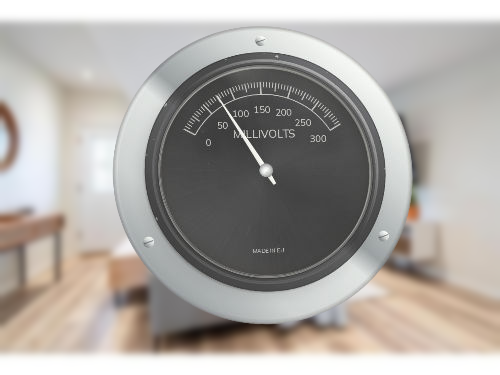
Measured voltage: 75
